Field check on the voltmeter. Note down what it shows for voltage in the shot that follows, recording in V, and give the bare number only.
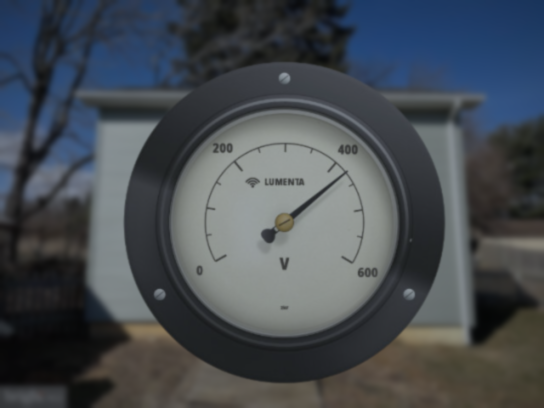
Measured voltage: 425
